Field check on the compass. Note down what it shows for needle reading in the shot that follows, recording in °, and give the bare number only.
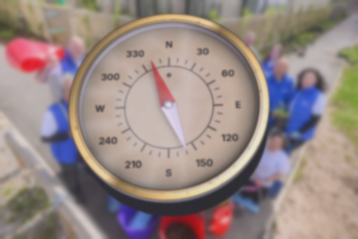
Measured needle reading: 340
